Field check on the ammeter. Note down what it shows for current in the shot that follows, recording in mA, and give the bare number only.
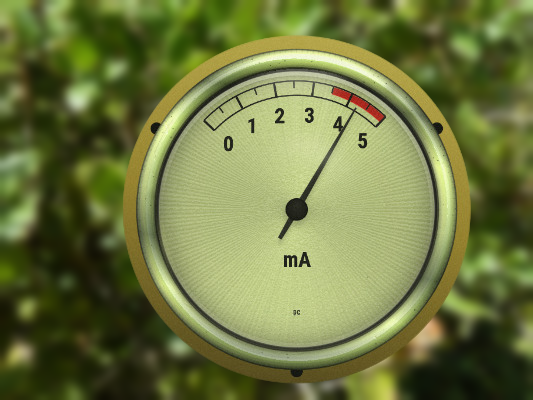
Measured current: 4.25
